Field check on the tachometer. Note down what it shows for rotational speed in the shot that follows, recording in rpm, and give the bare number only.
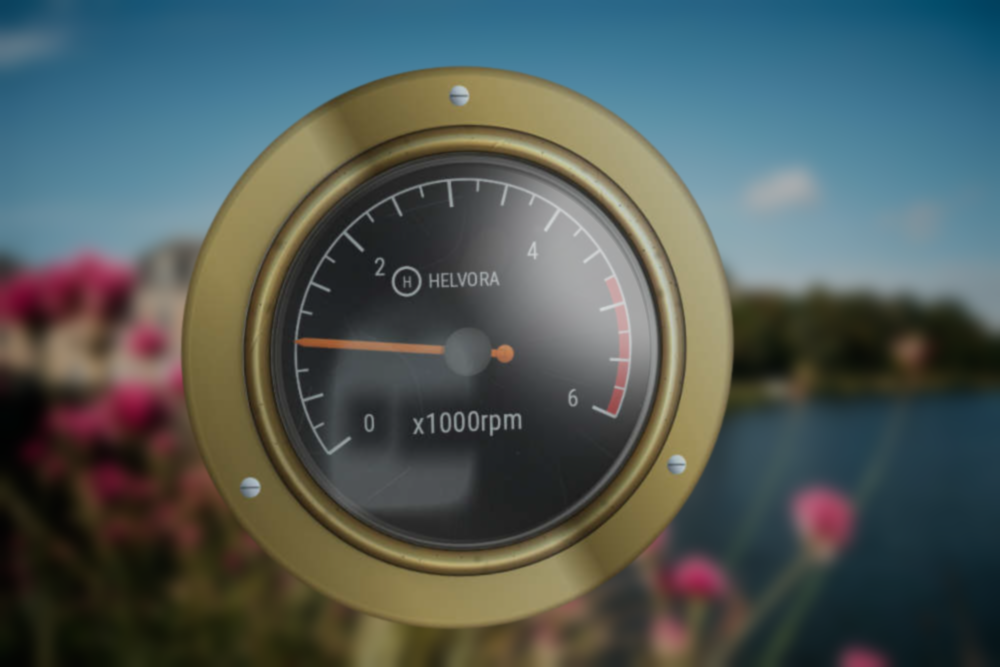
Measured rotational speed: 1000
